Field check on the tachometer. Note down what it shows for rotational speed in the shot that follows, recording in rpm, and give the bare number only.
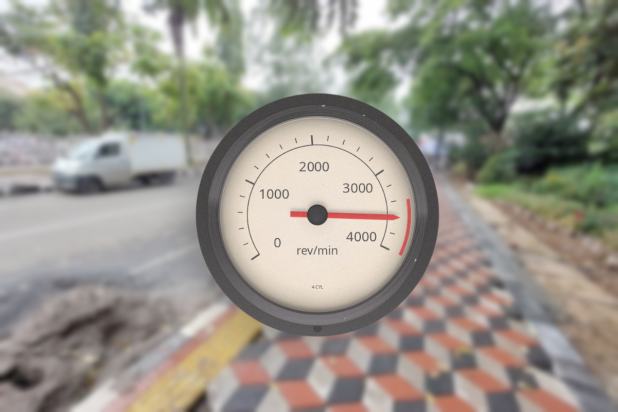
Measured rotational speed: 3600
